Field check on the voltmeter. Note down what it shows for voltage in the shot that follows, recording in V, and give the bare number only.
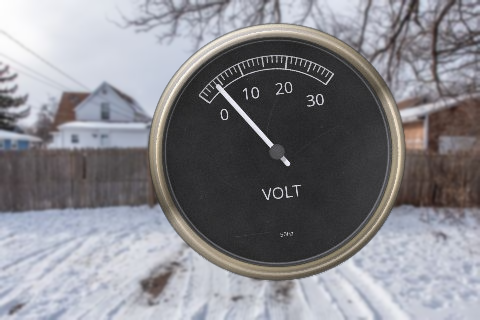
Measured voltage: 4
